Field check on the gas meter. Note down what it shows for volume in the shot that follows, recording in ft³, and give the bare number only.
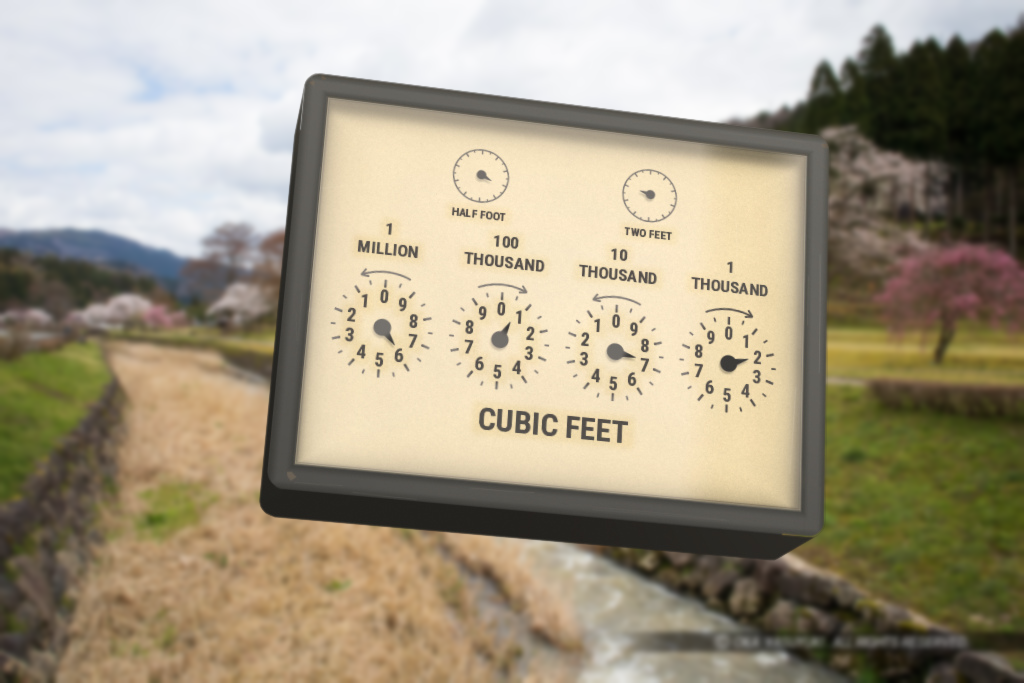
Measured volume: 607200
